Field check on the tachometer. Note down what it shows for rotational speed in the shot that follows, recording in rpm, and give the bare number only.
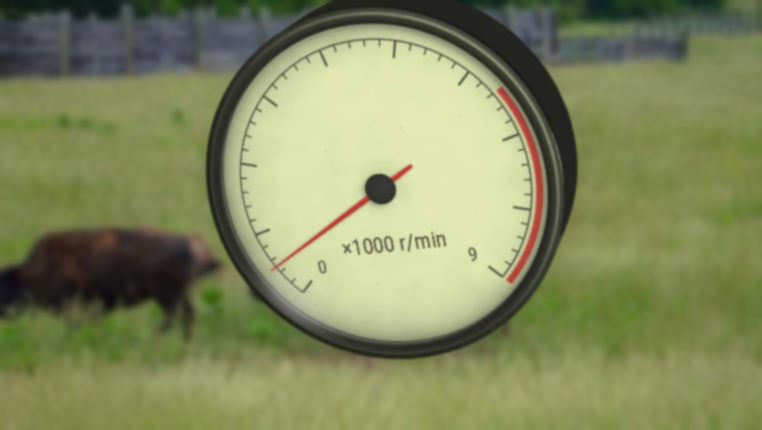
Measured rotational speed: 500
